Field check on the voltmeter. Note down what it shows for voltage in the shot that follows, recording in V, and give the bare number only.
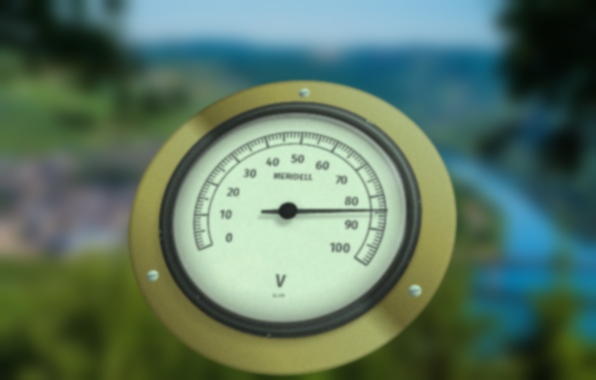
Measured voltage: 85
